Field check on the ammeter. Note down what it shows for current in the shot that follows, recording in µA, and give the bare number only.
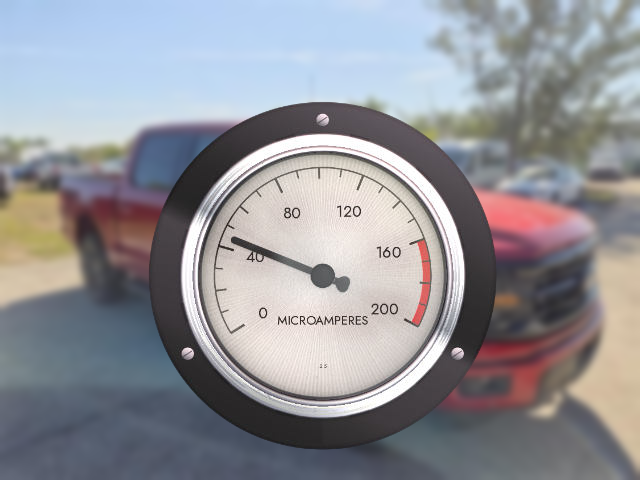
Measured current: 45
